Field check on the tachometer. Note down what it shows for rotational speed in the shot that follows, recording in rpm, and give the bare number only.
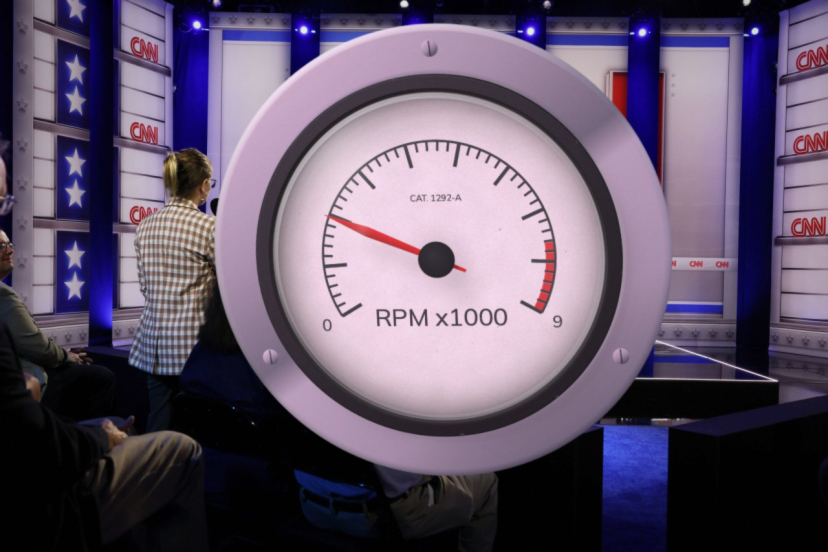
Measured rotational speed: 2000
